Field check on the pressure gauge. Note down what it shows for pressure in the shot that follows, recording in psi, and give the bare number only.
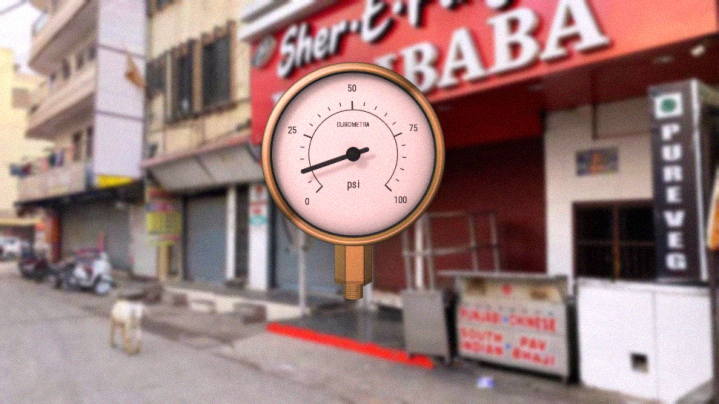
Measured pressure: 10
